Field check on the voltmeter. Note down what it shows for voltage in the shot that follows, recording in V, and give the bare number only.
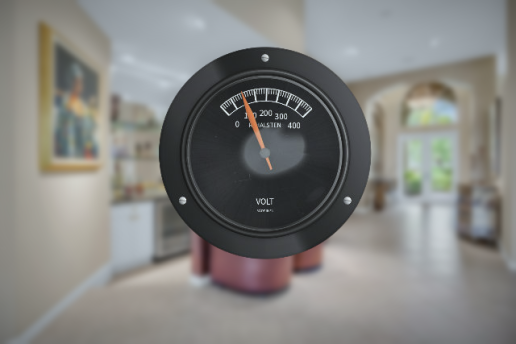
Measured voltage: 100
